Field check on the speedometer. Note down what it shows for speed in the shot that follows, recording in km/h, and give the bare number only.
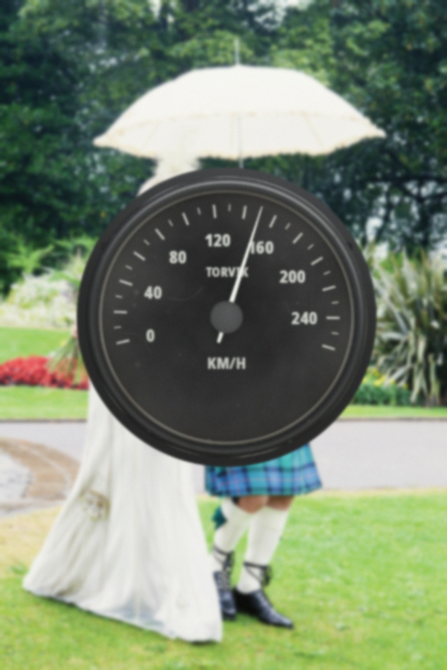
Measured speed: 150
